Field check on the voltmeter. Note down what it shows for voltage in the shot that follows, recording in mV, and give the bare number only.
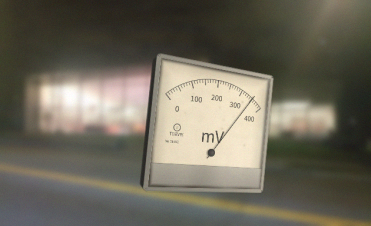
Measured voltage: 350
